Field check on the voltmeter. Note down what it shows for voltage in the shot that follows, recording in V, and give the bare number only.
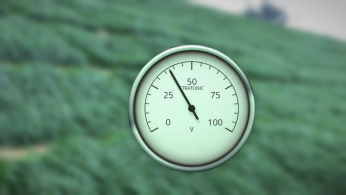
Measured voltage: 37.5
